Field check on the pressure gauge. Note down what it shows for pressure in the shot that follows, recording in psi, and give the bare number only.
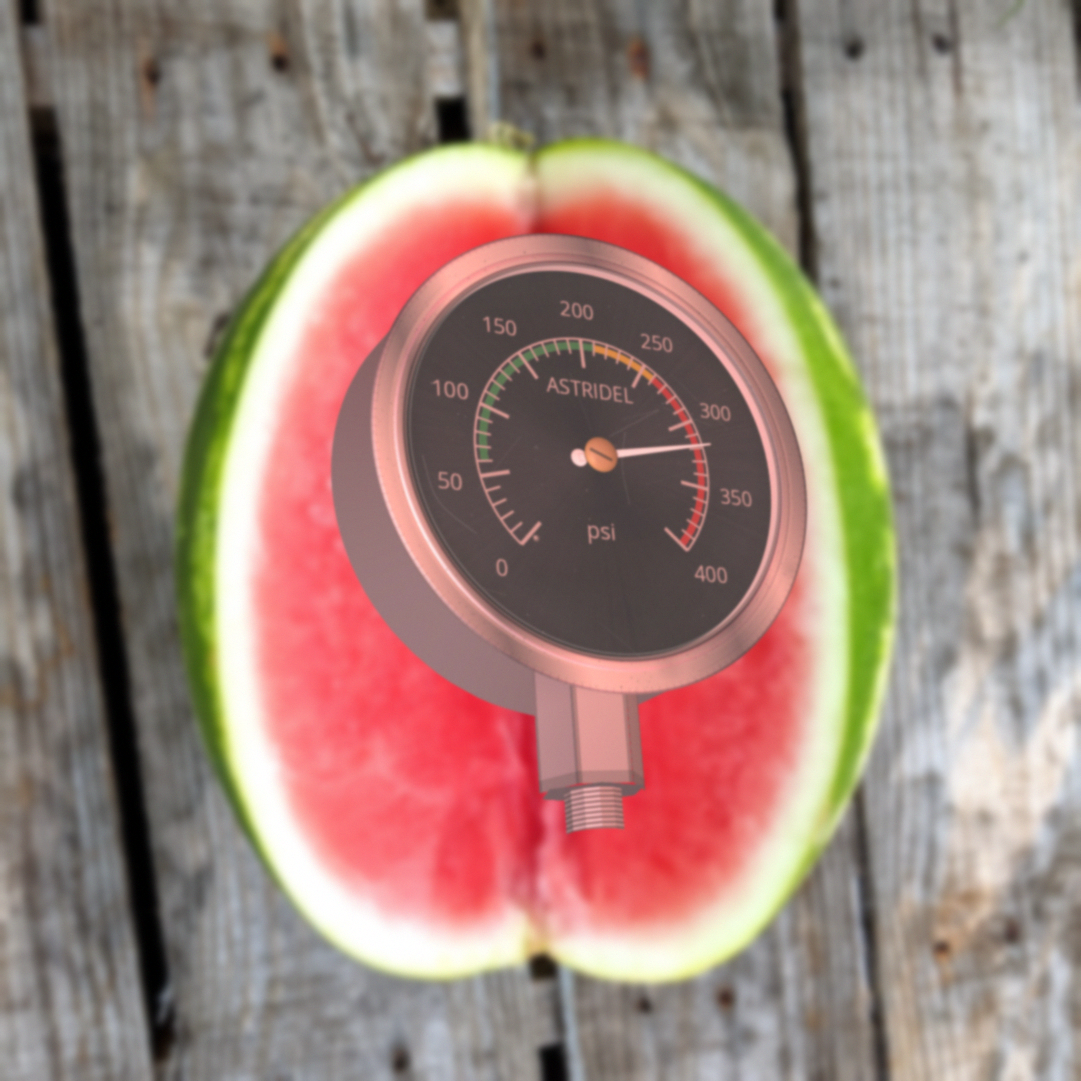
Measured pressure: 320
